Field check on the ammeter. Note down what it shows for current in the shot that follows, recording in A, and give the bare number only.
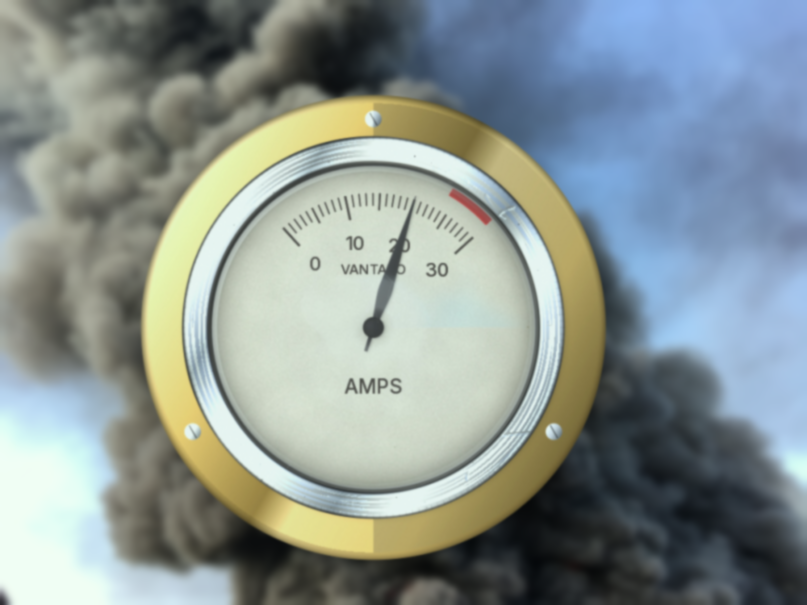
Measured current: 20
